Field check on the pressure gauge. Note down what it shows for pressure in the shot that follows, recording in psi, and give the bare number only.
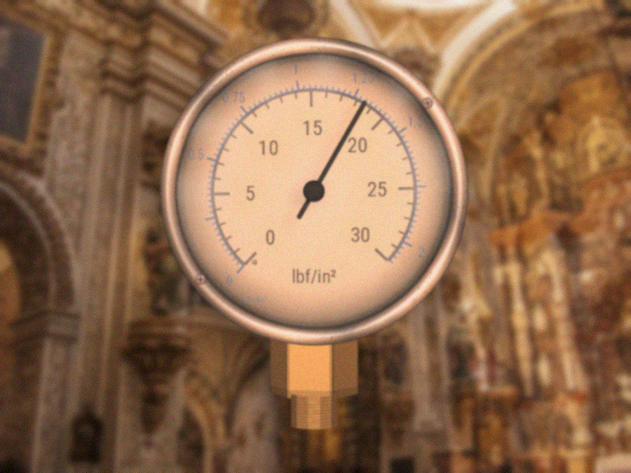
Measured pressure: 18.5
